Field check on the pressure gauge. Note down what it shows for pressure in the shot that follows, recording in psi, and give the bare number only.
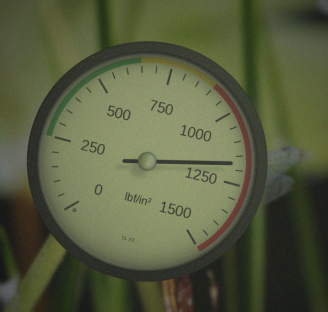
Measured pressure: 1175
